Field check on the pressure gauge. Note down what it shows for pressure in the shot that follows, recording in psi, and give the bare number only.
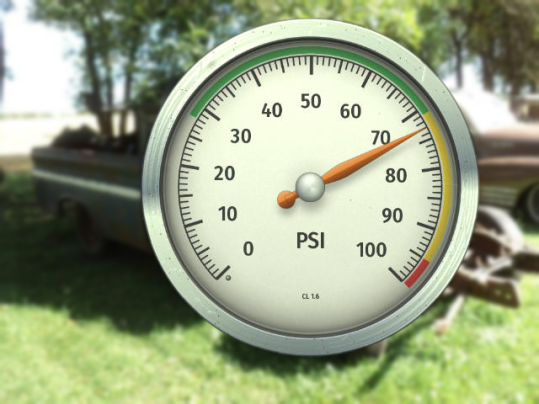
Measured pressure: 73
